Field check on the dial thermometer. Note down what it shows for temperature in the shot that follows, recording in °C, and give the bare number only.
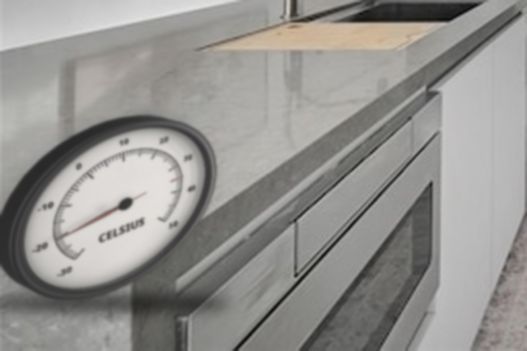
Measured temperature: -20
